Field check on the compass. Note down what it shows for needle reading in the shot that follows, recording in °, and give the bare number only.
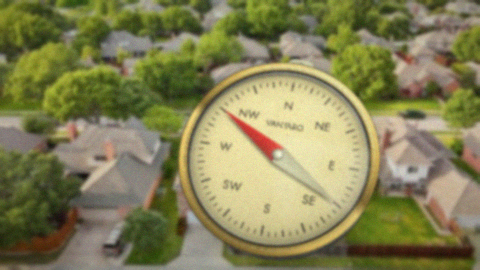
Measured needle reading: 300
